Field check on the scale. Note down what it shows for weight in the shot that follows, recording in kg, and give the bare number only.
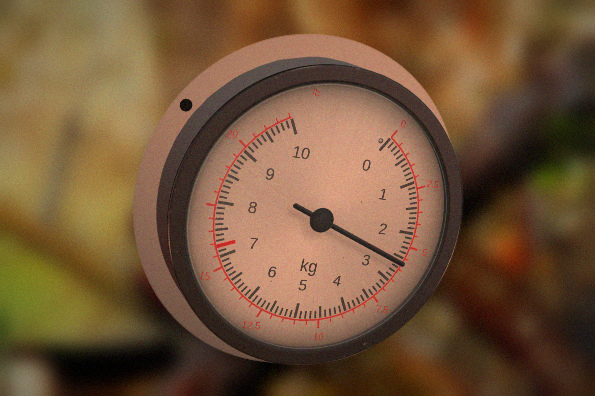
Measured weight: 2.6
